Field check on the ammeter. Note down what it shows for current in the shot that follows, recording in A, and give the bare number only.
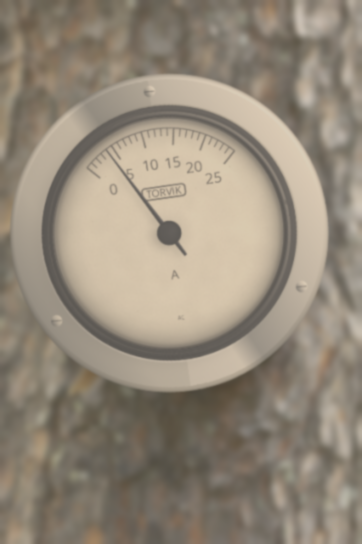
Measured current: 4
